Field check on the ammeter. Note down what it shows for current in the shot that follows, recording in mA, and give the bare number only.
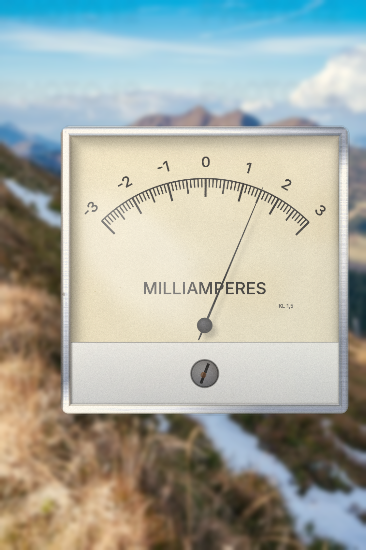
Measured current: 1.5
